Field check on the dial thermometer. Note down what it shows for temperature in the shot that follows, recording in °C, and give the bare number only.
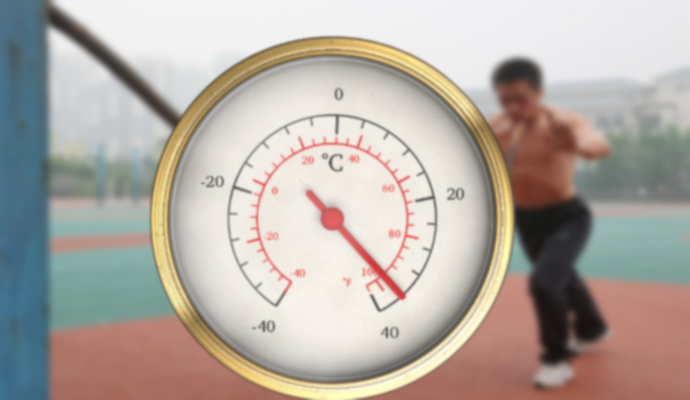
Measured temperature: 36
